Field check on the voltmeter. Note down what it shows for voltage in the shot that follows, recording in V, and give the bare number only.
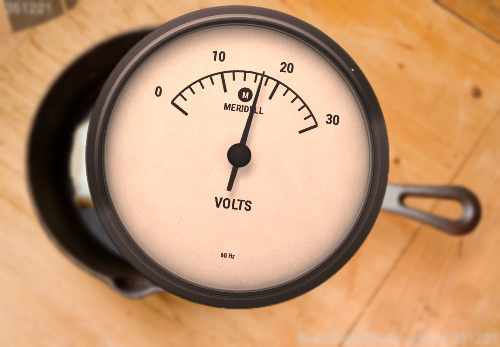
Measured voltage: 17
